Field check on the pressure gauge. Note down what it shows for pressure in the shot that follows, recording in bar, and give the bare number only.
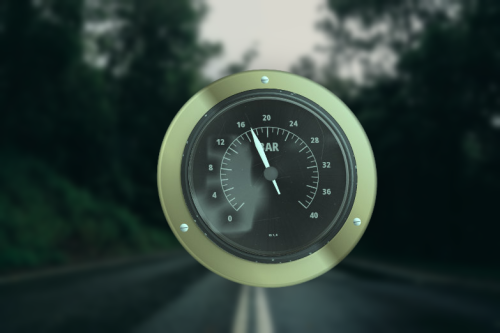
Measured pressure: 17
